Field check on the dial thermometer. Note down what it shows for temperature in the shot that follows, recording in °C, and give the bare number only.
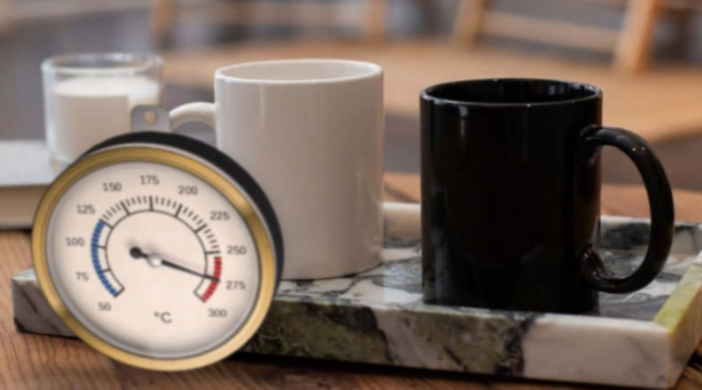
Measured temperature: 275
